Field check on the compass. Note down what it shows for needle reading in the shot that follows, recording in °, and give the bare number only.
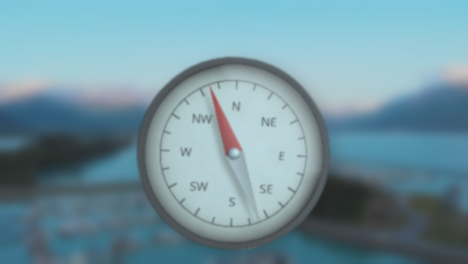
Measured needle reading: 337.5
